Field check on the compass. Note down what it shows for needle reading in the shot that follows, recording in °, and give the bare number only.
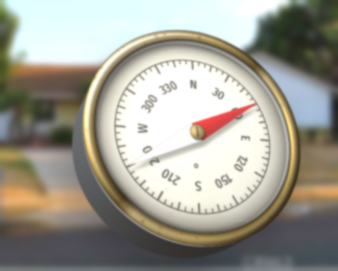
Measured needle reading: 60
